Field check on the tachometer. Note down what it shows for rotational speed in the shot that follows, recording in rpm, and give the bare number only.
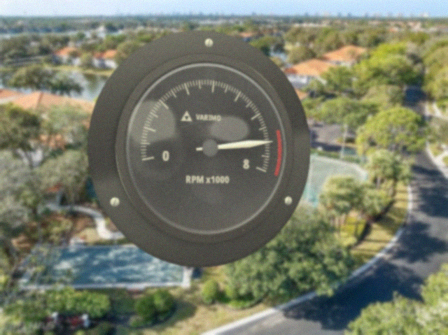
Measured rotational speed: 7000
